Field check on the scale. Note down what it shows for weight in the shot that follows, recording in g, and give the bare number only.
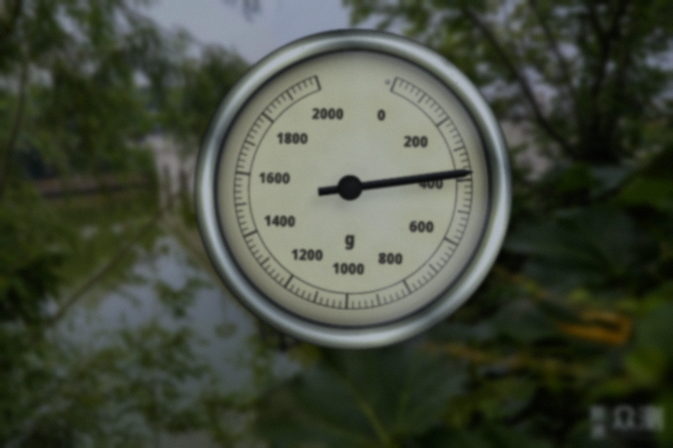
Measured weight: 380
